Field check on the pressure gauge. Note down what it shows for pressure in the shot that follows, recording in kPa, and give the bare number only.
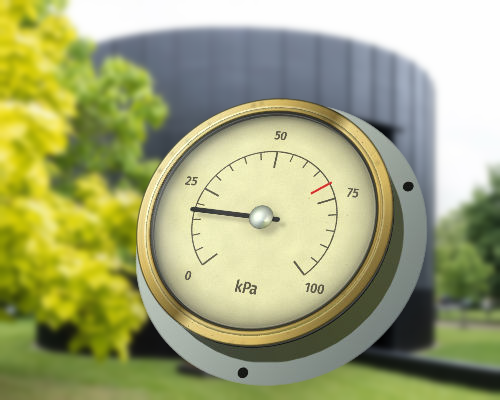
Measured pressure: 17.5
